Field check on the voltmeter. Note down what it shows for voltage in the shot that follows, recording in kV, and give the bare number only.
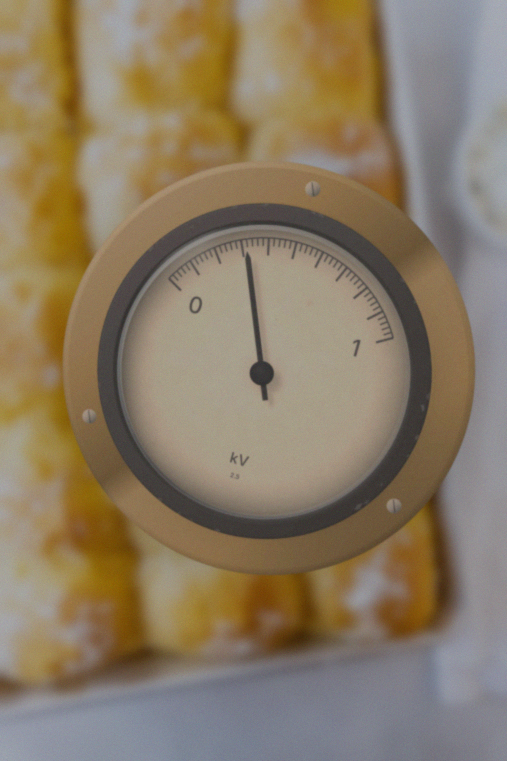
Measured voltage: 0.32
